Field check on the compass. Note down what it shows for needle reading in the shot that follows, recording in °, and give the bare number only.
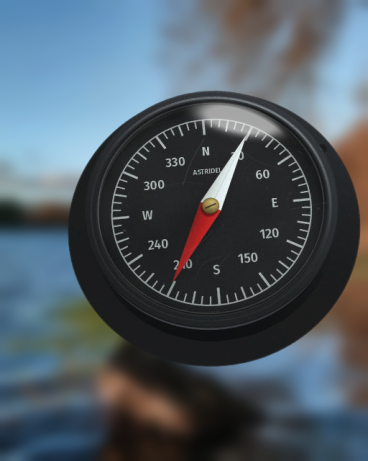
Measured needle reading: 210
